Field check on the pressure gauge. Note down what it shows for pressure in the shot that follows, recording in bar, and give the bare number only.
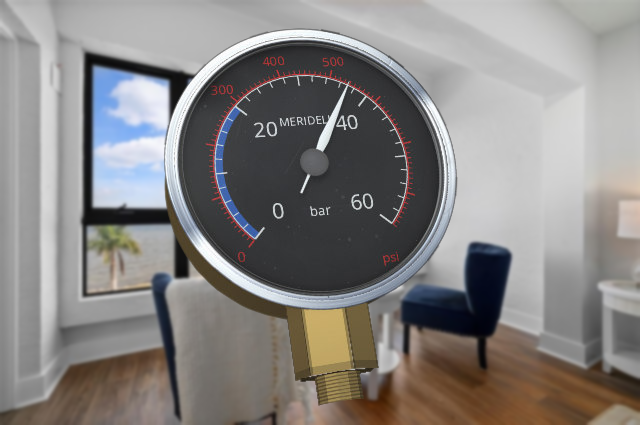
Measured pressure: 37
